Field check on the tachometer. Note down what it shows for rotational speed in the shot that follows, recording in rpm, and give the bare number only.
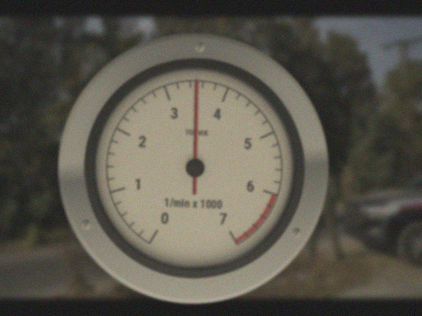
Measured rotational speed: 3500
